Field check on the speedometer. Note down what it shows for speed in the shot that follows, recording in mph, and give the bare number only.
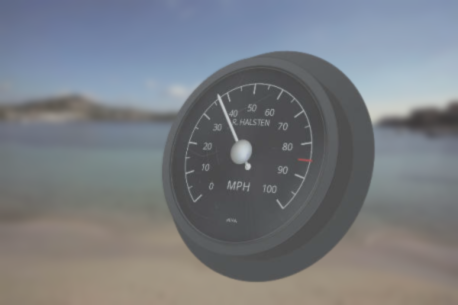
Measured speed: 37.5
